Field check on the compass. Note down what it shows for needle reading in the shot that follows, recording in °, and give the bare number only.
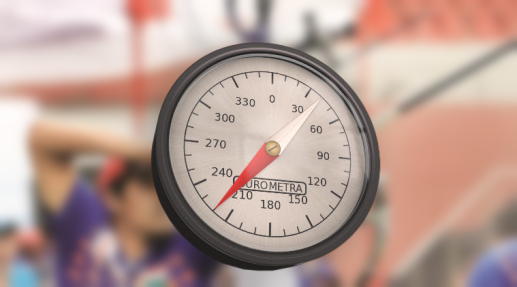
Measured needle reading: 220
